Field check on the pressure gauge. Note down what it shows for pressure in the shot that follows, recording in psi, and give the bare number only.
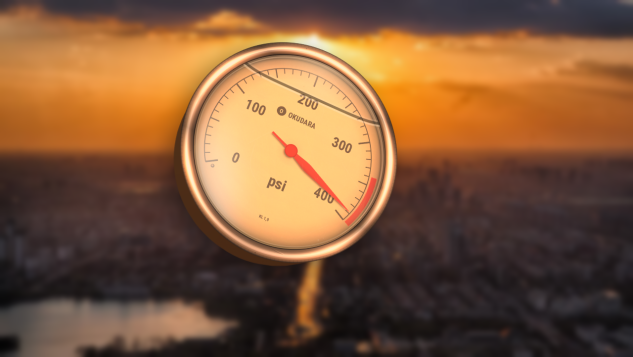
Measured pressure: 390
